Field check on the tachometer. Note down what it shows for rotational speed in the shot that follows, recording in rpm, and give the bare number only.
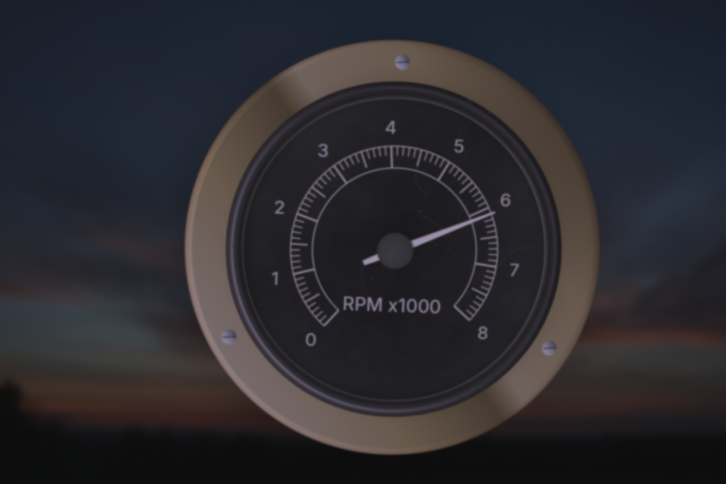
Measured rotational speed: 6100
